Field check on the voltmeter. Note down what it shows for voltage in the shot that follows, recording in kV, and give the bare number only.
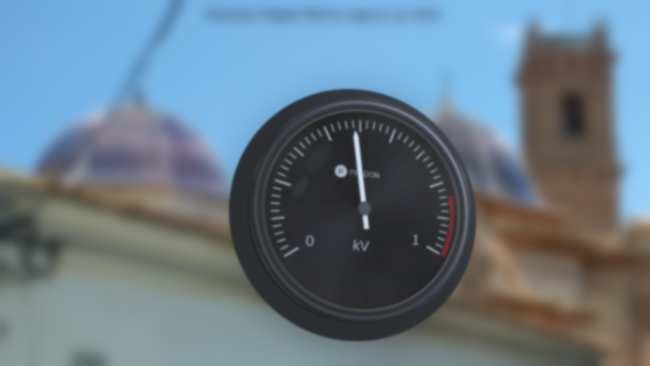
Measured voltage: 0.48
